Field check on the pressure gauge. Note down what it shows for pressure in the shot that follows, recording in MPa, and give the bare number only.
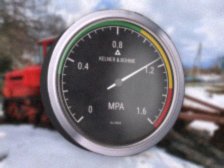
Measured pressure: 1.15
